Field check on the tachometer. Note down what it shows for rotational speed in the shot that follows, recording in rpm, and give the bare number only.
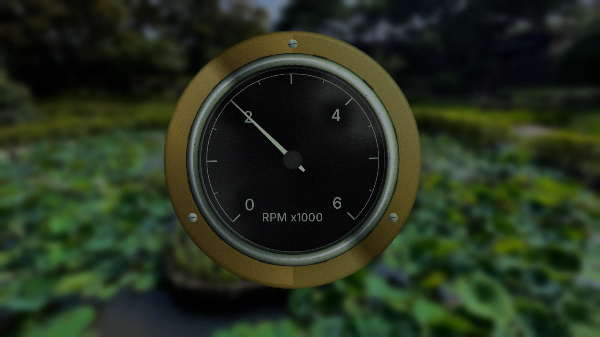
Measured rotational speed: 2000
